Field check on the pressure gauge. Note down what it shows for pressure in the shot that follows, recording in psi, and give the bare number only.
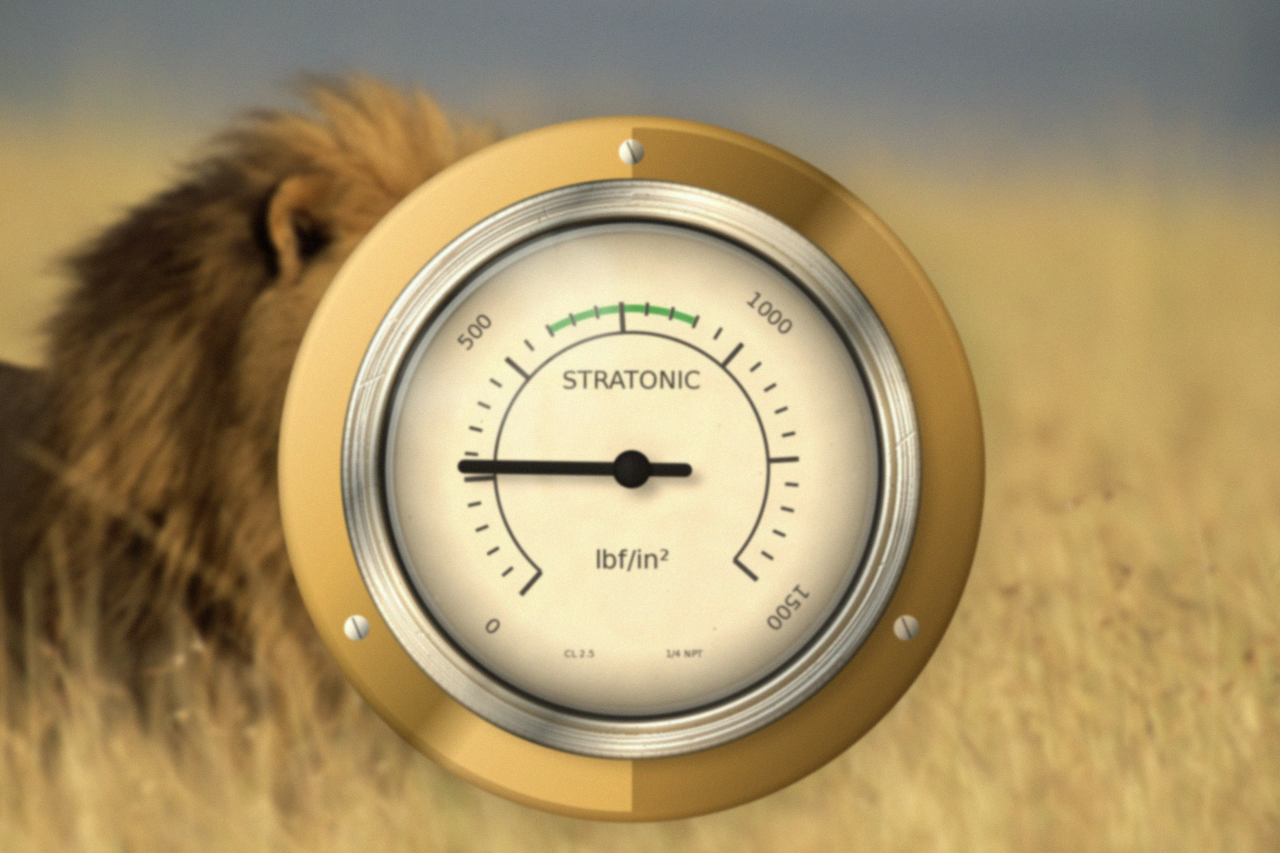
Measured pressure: 275
